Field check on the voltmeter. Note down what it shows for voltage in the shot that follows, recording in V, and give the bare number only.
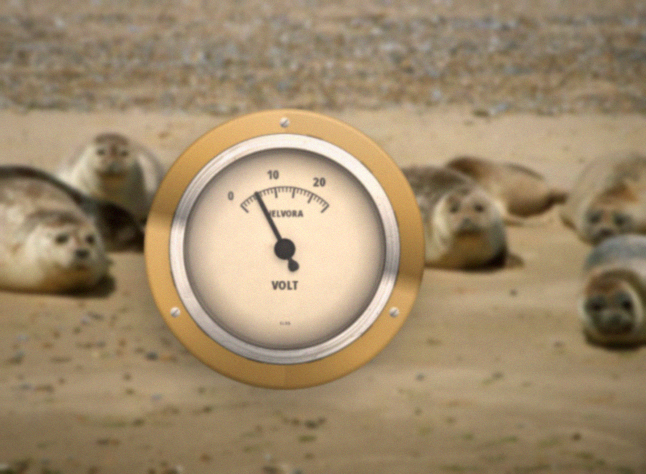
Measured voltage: 5
